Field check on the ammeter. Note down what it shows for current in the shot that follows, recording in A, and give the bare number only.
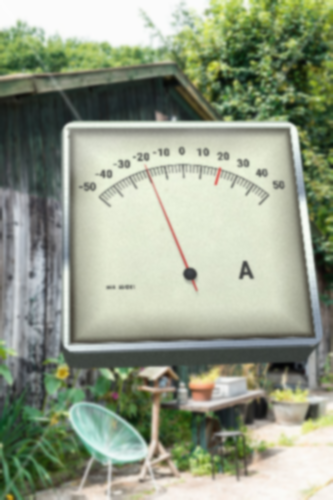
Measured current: -20
